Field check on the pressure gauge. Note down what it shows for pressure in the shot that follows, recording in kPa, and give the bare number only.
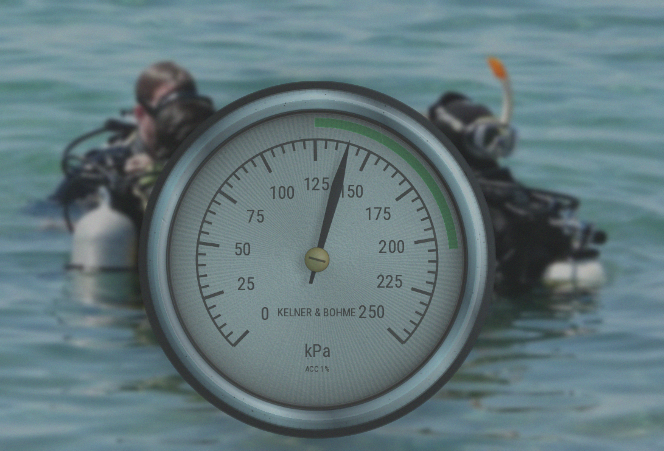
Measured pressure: 140
